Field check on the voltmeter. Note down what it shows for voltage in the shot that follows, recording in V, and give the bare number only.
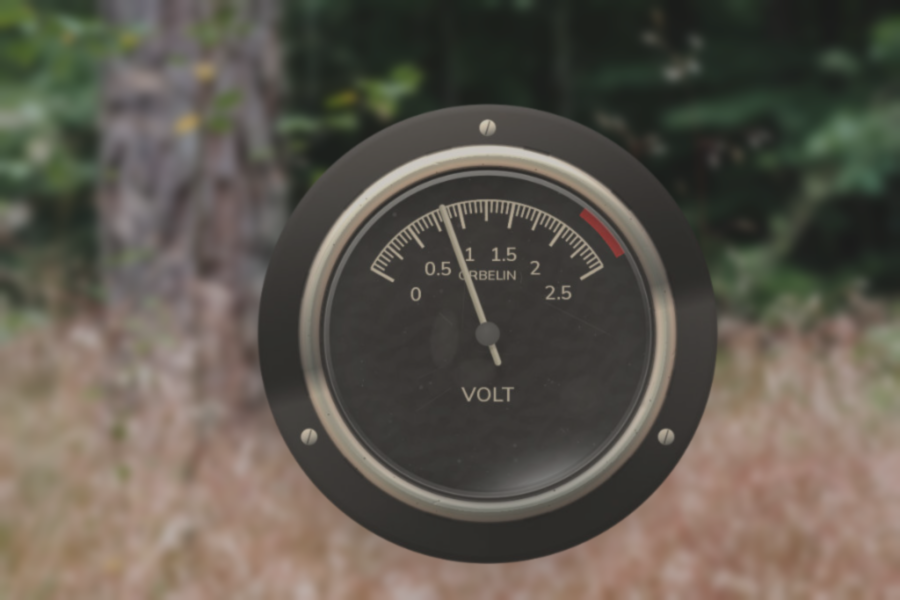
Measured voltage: 0.85
